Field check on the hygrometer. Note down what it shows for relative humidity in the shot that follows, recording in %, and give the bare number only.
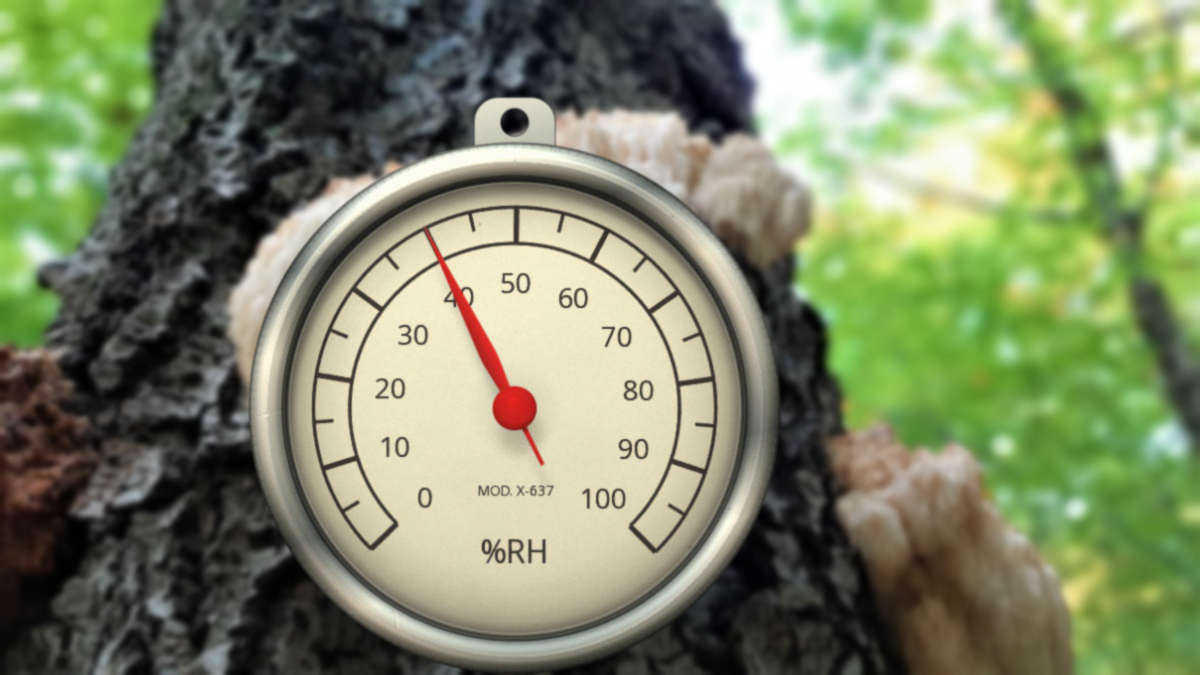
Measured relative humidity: 40
